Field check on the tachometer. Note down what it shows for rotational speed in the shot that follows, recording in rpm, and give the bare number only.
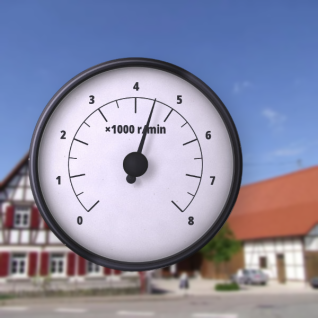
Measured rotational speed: 4500
